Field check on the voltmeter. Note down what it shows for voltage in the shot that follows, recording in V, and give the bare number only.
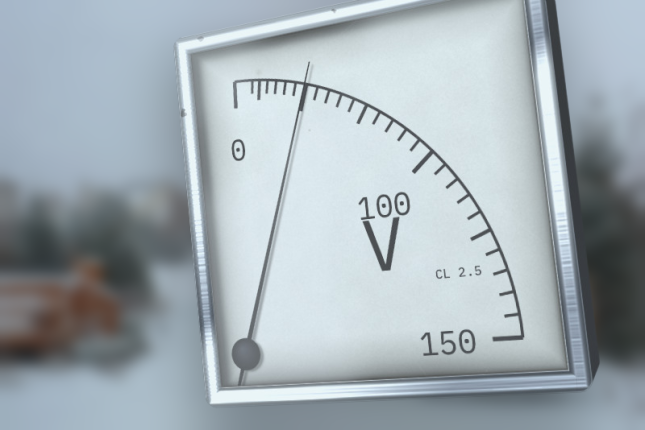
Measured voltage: 50
